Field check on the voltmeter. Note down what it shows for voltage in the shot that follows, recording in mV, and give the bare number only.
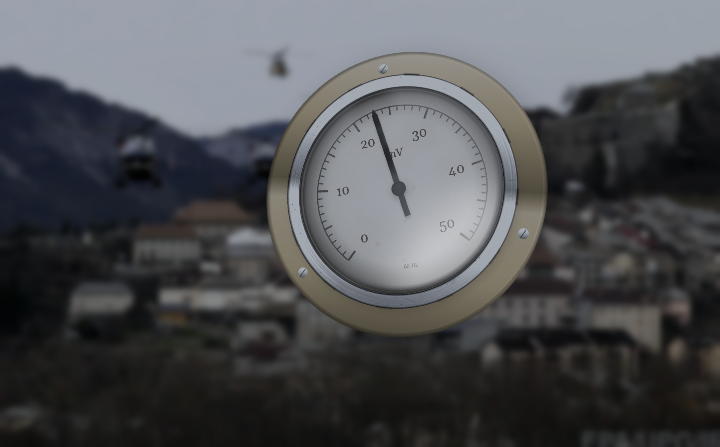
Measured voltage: 23
